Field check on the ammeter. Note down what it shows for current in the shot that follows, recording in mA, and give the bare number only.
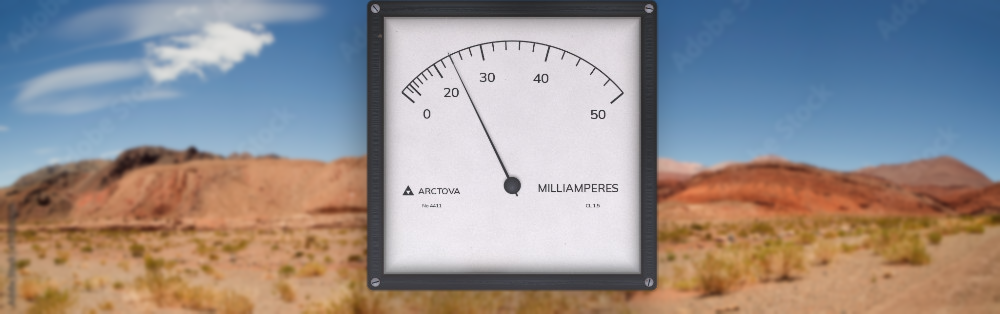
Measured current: 24
